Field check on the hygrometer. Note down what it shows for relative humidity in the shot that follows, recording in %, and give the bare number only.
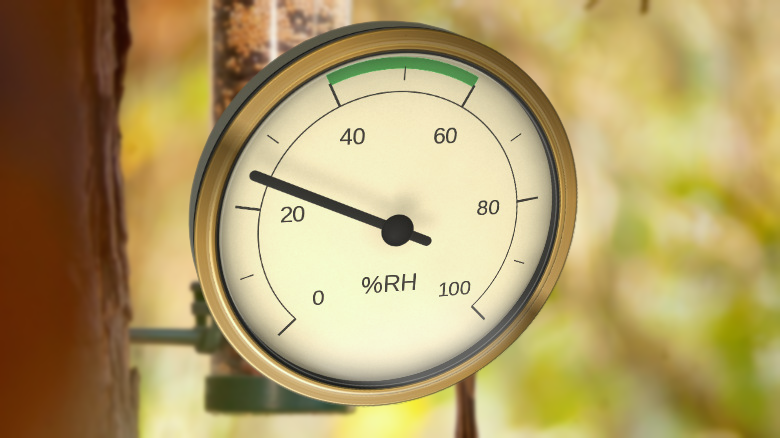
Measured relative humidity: 25
